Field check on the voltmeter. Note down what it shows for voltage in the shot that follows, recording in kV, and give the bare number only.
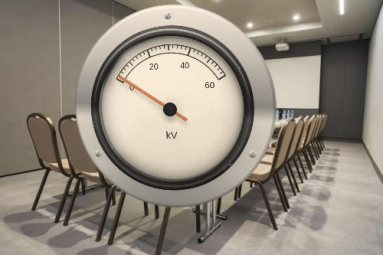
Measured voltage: 2
